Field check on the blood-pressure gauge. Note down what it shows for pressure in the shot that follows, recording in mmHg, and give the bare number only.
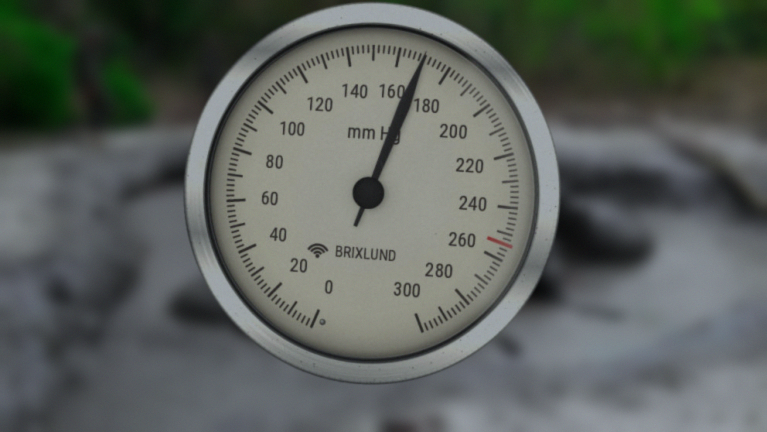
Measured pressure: 170
